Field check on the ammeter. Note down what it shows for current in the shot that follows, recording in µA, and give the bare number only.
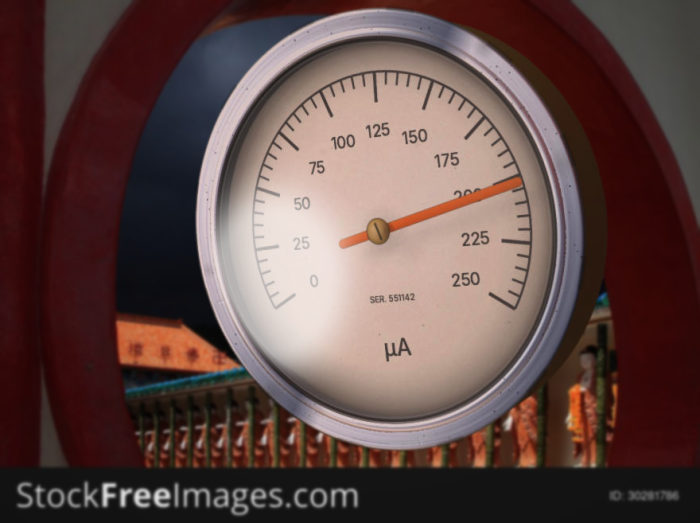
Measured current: 202.5
